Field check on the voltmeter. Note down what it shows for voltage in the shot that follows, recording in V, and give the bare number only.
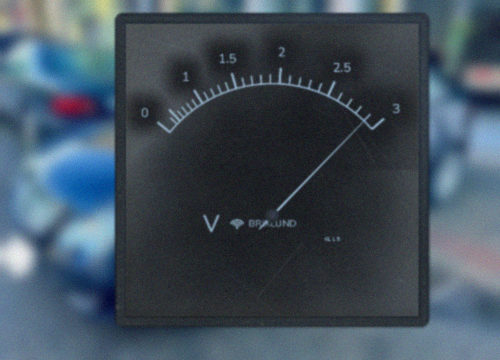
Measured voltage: 2.9
